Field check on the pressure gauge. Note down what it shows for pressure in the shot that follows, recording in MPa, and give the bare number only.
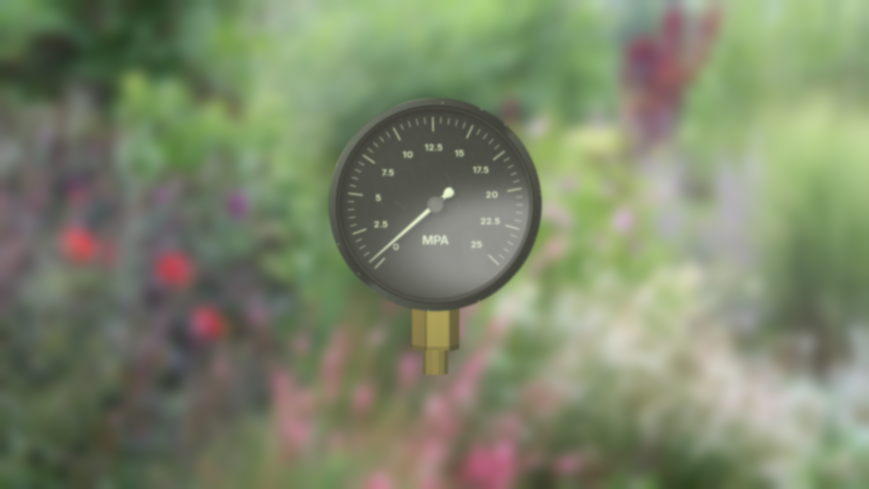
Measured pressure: 0.5
